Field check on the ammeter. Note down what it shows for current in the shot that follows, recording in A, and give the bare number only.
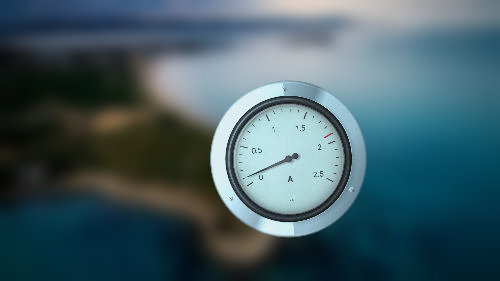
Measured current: 0.1
